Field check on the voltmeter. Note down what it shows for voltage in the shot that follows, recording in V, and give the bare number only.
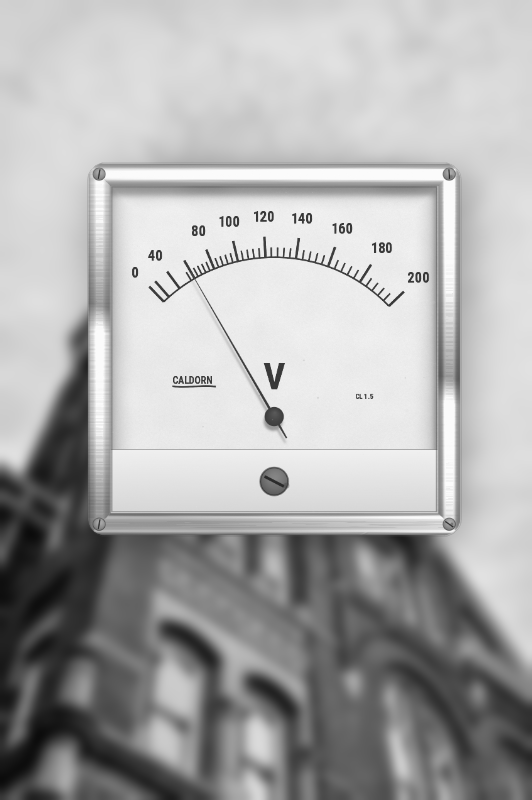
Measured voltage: 60
